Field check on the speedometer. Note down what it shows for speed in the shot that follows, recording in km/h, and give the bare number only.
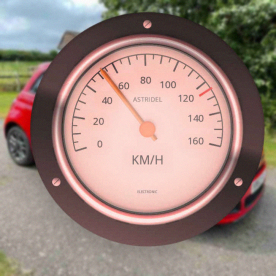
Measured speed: 52.5
